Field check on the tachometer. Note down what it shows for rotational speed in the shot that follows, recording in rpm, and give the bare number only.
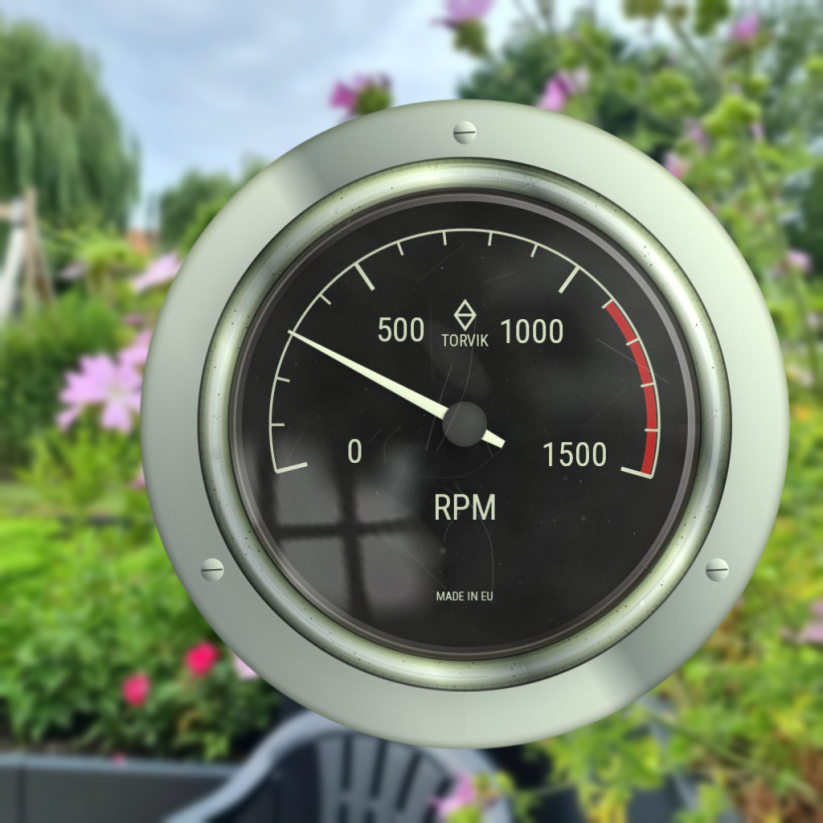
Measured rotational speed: 300
